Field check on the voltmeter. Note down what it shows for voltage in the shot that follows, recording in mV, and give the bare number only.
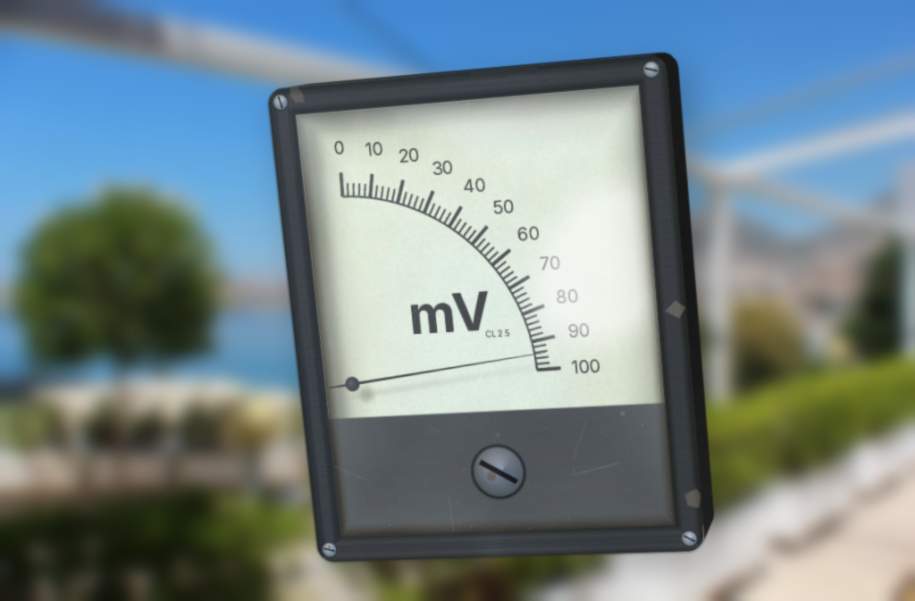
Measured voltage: 94
